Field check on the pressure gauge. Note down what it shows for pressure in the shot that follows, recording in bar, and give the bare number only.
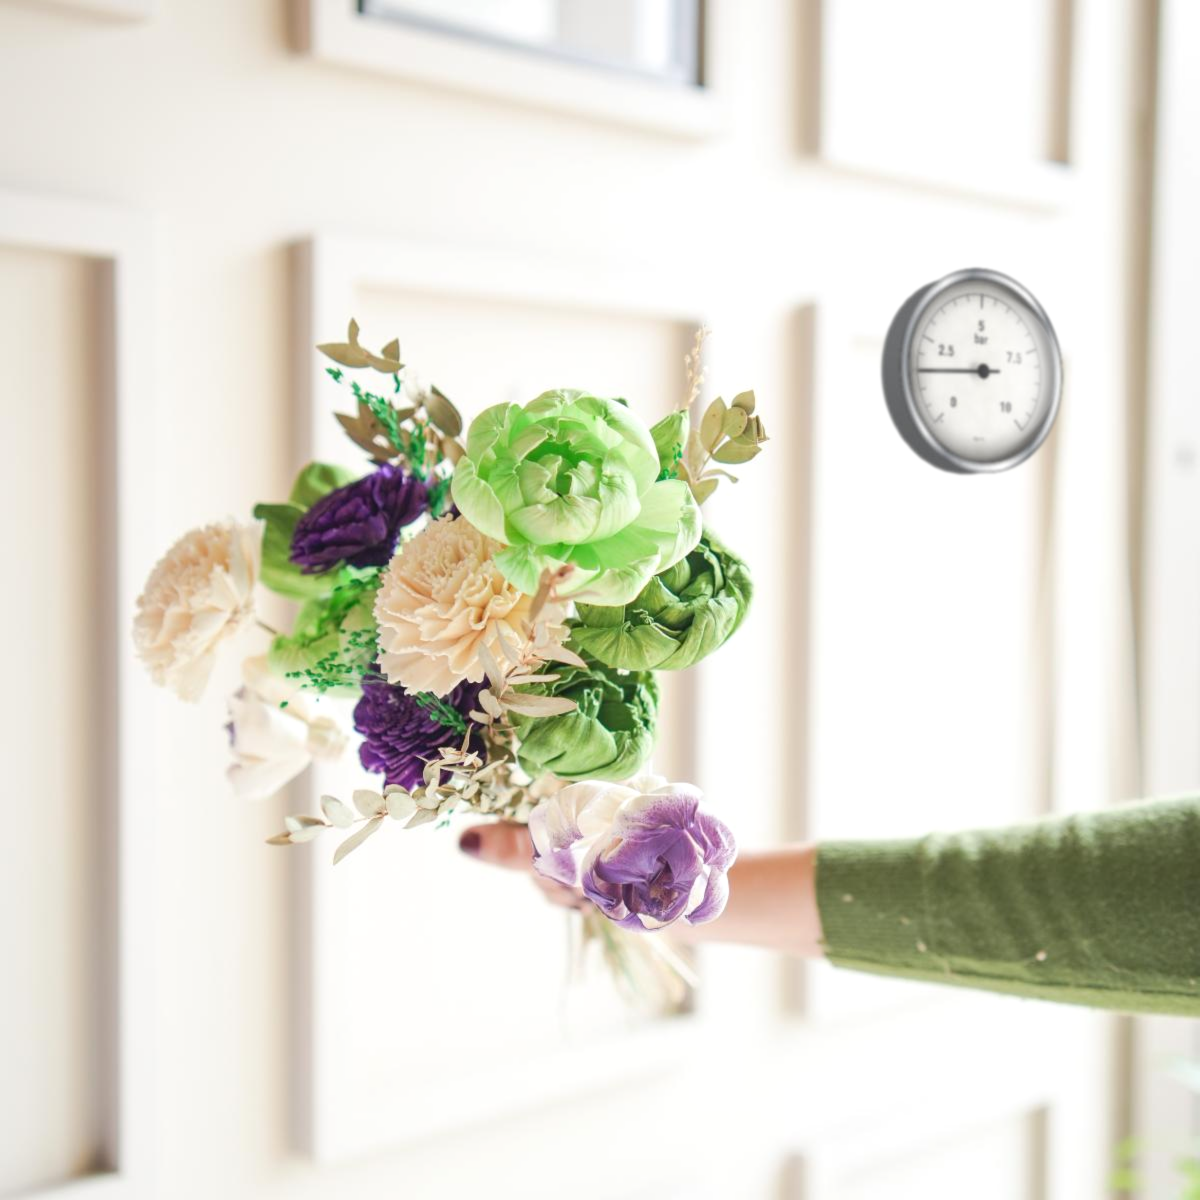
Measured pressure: 1.5
